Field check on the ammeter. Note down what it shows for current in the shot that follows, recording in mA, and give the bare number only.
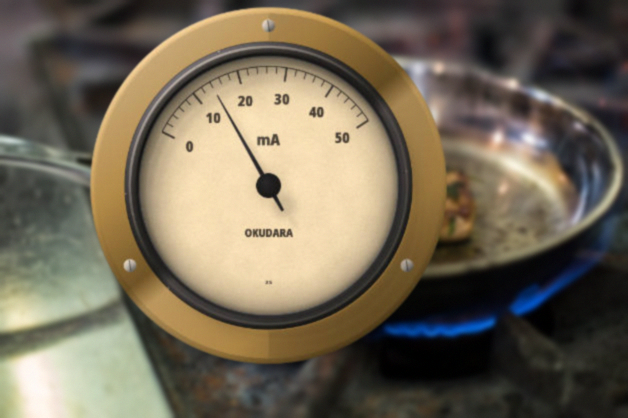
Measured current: 14
